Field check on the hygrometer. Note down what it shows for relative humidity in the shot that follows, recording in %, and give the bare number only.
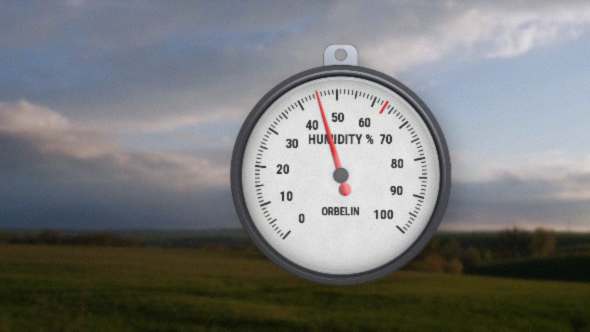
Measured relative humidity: 45
